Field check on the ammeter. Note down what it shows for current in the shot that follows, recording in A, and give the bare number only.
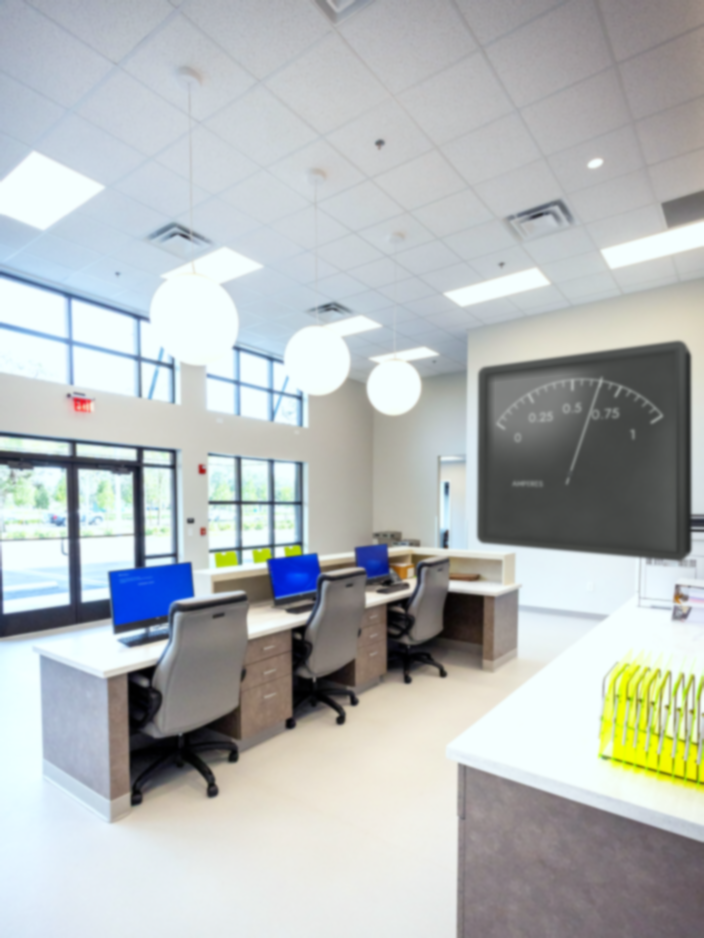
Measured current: 0.65
